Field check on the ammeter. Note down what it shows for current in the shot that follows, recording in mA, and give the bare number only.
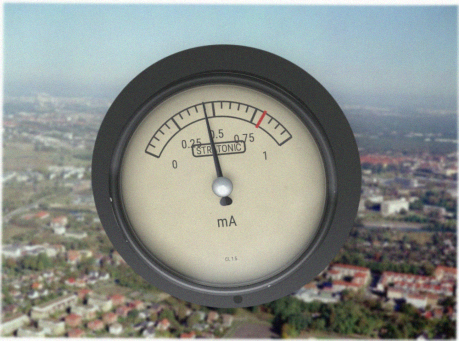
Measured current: 0.45
